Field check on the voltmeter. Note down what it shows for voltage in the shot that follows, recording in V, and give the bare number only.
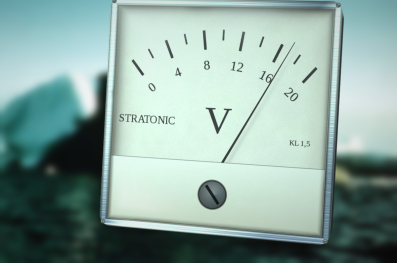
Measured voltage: 17
